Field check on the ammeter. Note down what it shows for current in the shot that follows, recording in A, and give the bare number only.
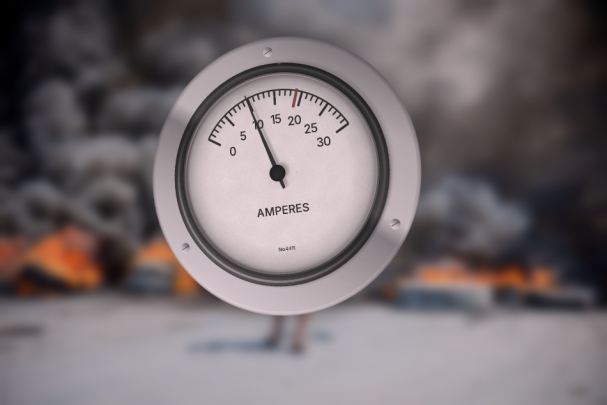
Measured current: 10
